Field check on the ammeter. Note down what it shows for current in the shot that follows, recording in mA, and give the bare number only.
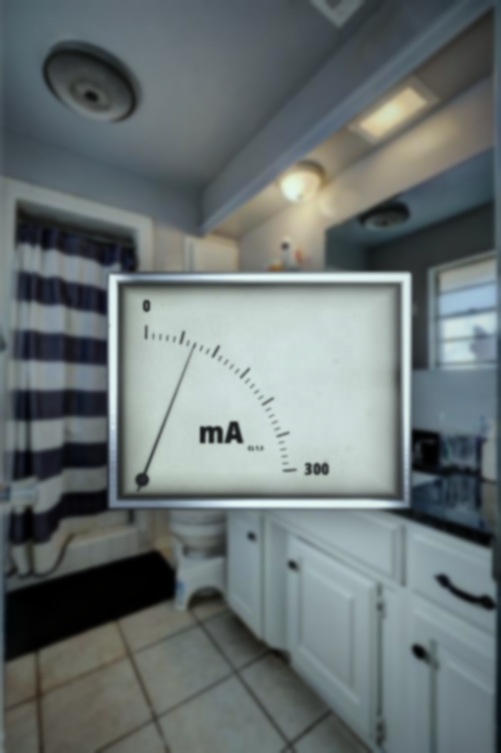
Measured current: 70
